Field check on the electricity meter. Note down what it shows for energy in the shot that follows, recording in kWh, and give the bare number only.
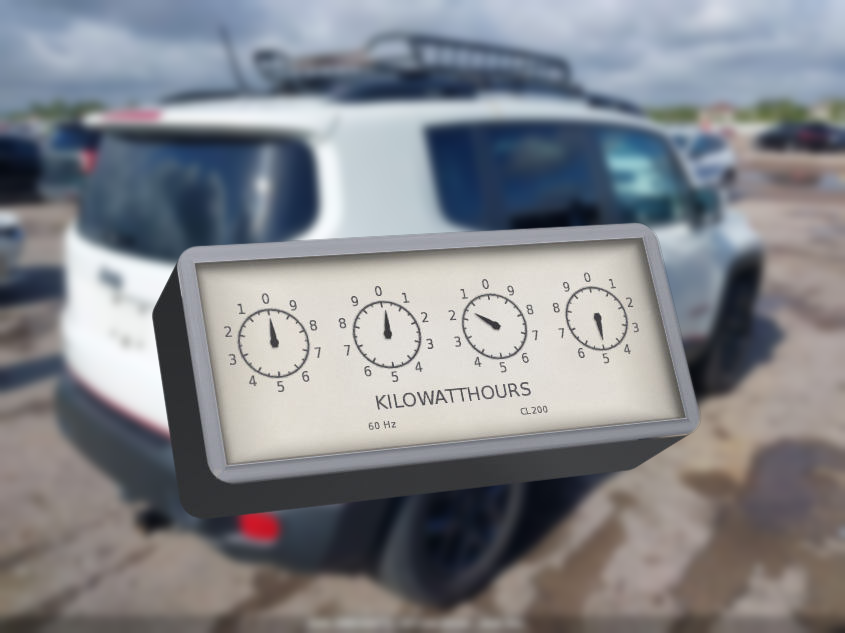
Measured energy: 15
